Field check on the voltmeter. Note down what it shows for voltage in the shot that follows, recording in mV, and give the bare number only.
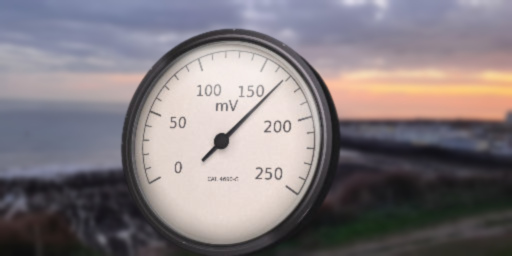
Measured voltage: 170
